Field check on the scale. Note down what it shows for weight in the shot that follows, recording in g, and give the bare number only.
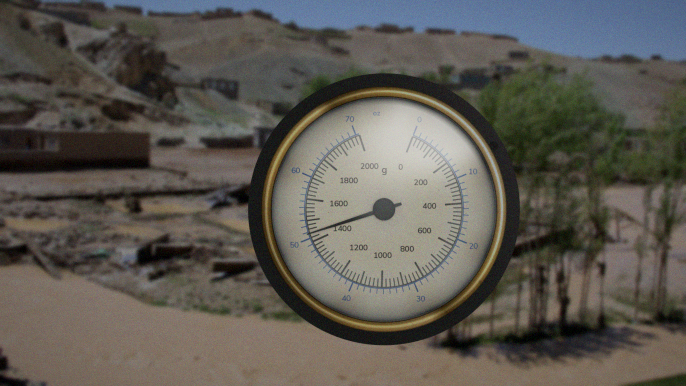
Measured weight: 1440
